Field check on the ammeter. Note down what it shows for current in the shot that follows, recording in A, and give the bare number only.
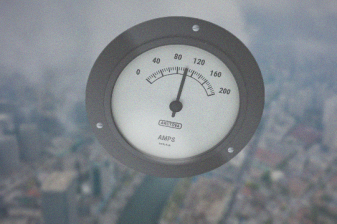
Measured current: 100
